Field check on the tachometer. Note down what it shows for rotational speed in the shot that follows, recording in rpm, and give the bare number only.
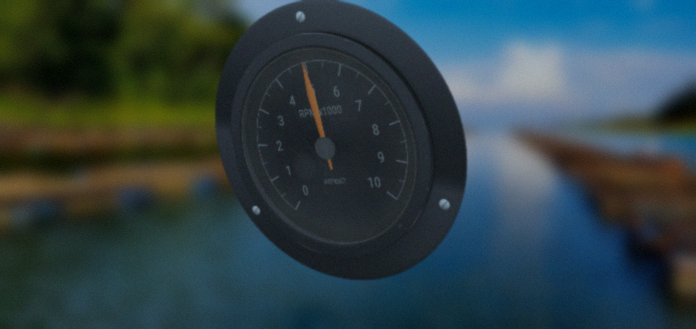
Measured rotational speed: 5000
